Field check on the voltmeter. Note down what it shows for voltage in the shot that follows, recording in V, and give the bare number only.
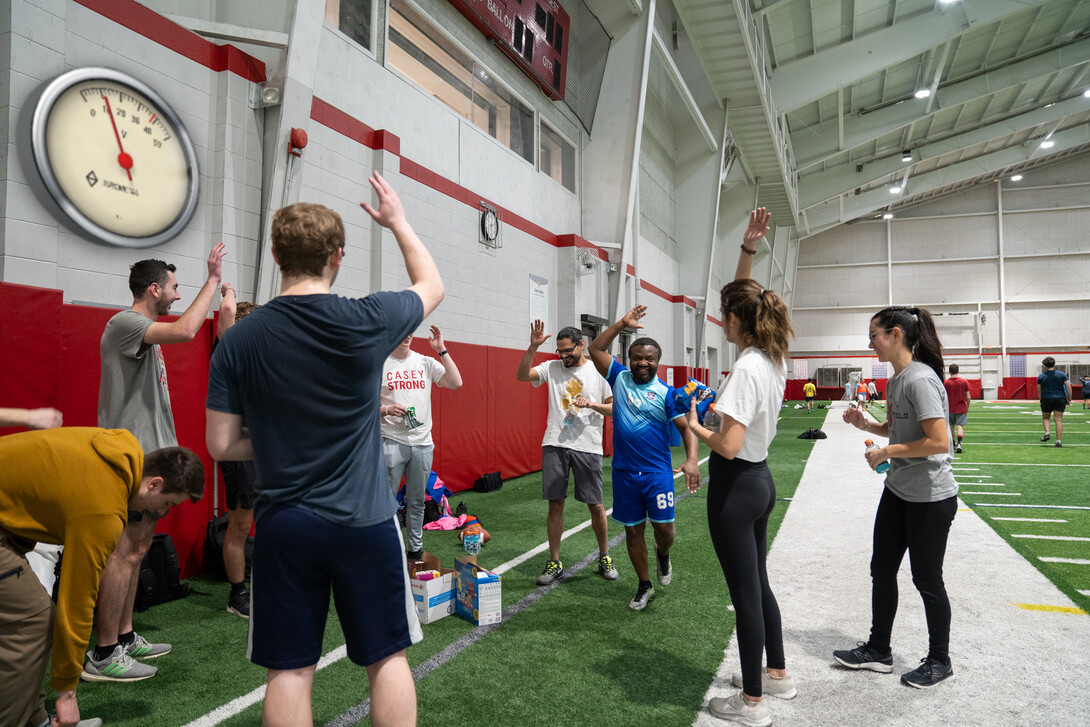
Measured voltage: 10
